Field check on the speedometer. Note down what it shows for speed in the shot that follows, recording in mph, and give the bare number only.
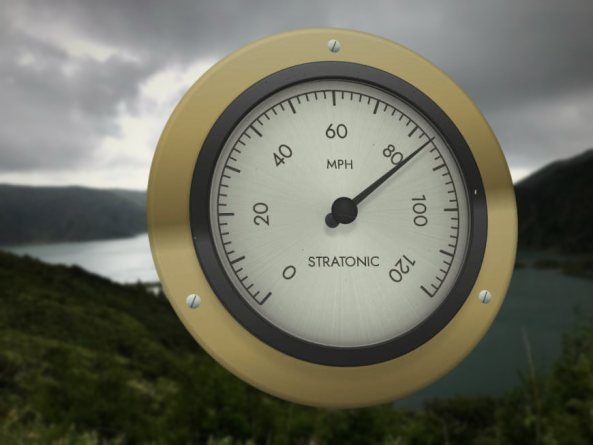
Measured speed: 84
